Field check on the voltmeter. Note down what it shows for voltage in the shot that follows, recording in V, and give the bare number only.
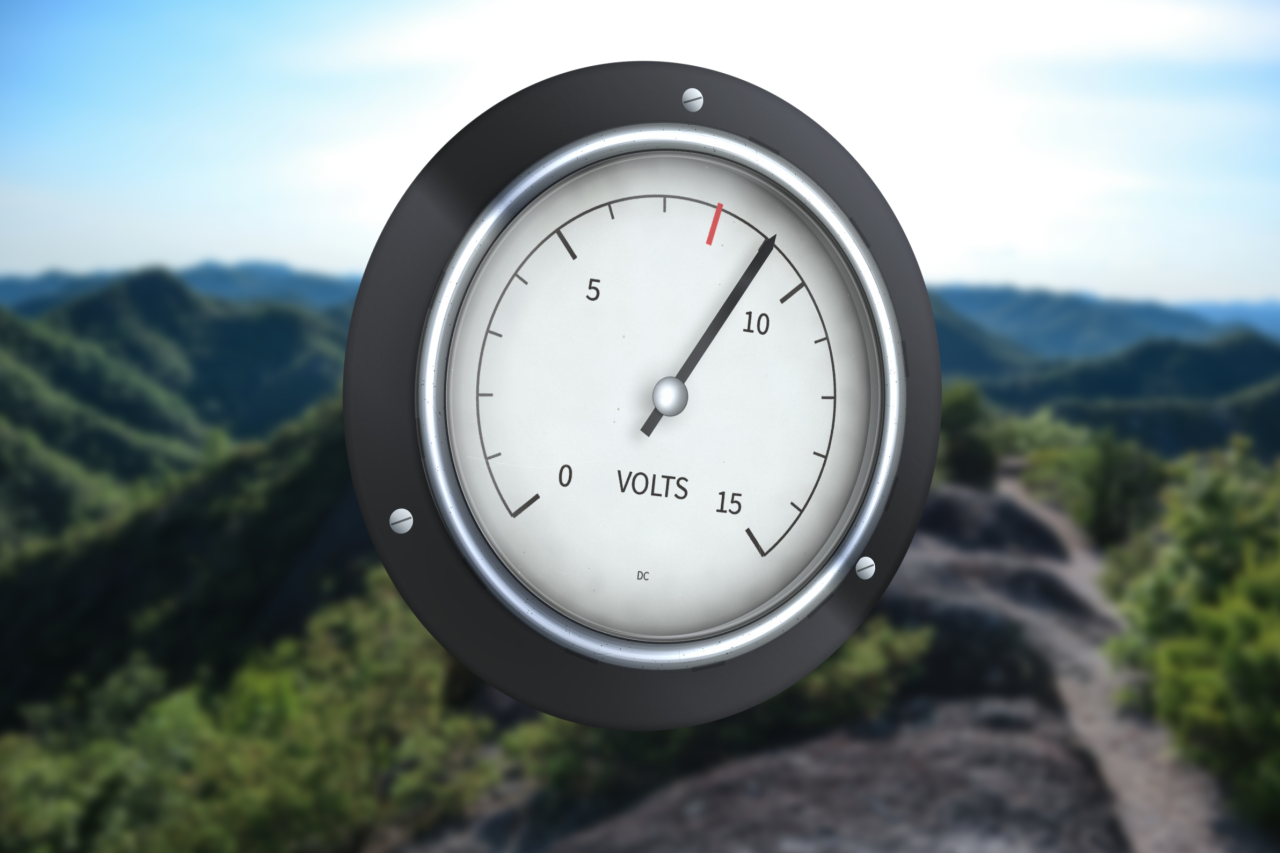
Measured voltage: 9
